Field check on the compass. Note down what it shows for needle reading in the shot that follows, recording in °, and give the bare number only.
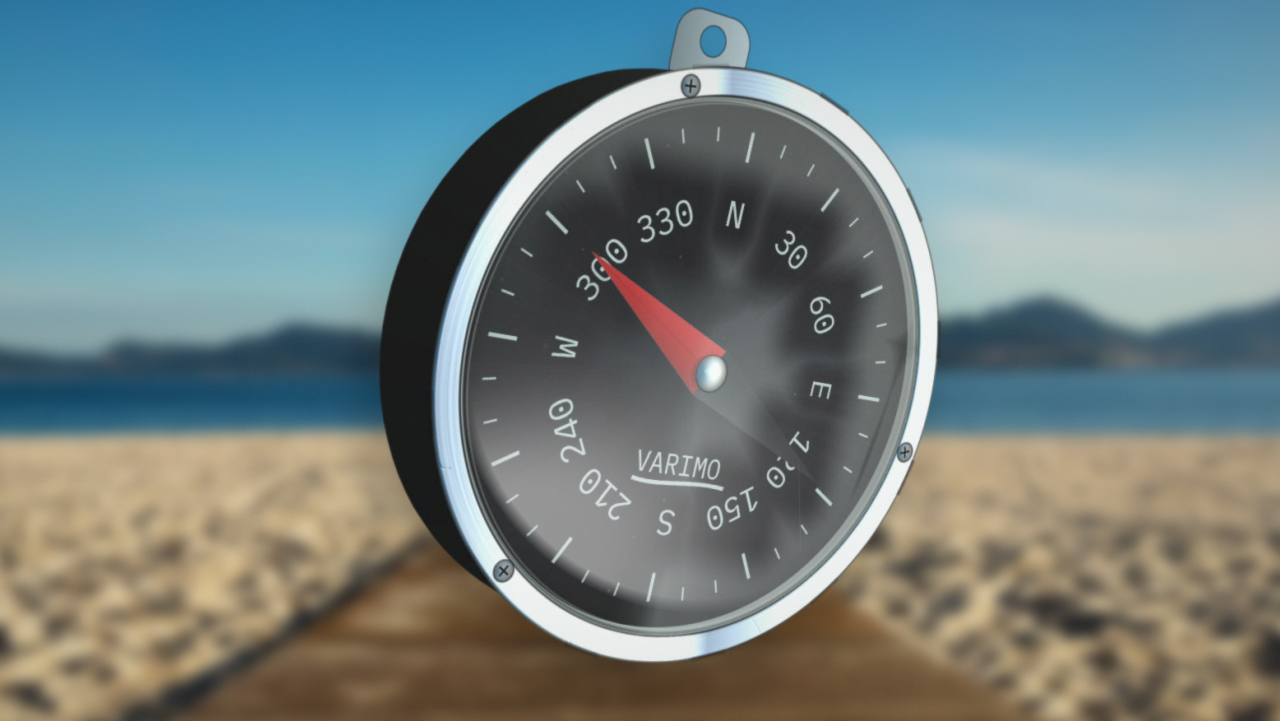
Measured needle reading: 300
